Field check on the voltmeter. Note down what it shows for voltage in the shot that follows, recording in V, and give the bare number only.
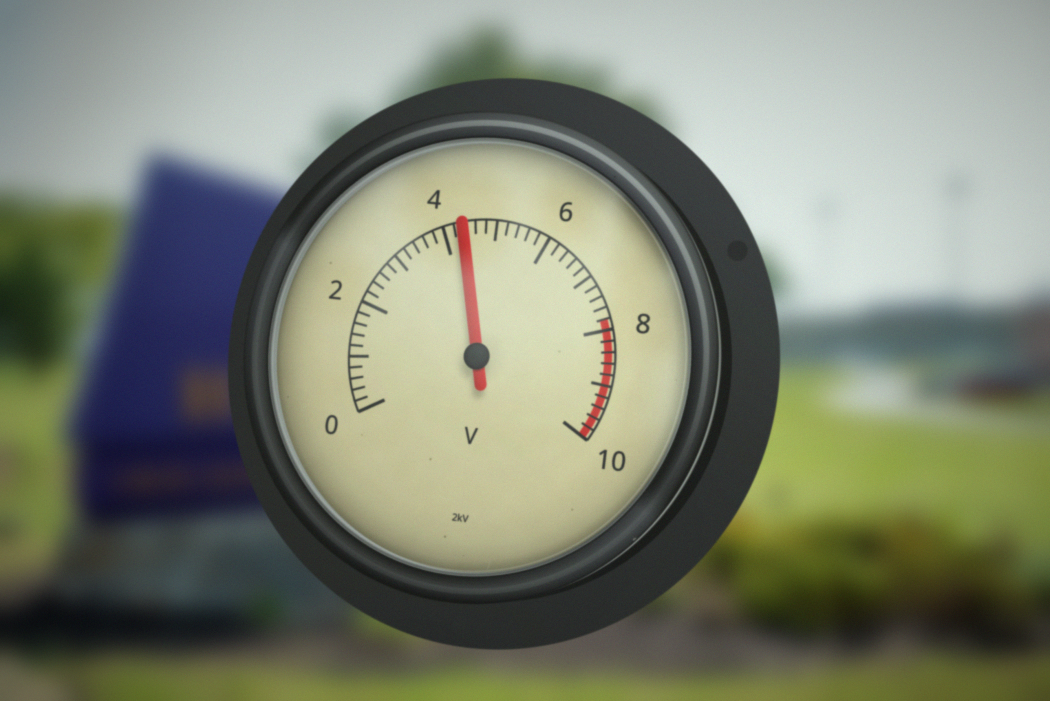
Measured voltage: 4.4
